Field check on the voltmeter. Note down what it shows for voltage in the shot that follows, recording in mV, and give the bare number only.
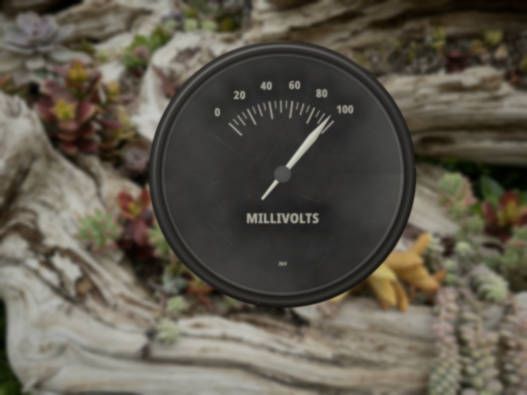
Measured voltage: 95
